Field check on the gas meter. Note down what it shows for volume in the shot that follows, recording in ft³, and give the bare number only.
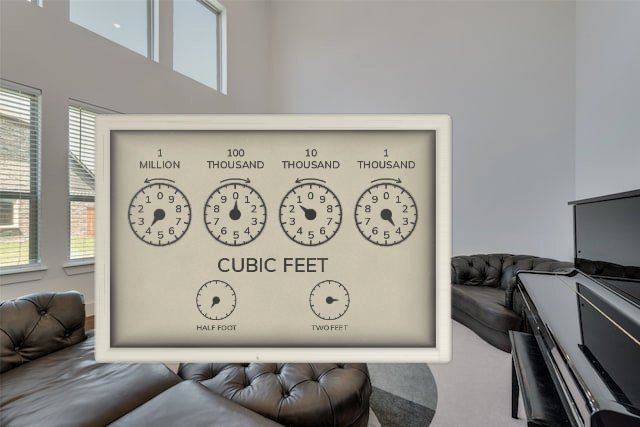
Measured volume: 401400
